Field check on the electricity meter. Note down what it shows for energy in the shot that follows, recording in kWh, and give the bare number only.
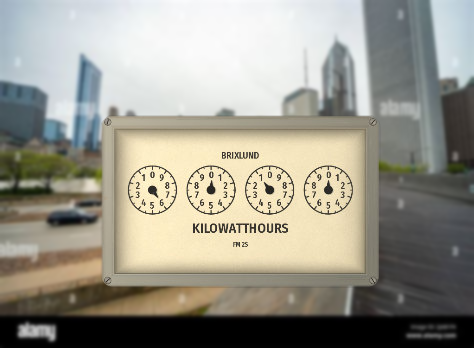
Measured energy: 6010
